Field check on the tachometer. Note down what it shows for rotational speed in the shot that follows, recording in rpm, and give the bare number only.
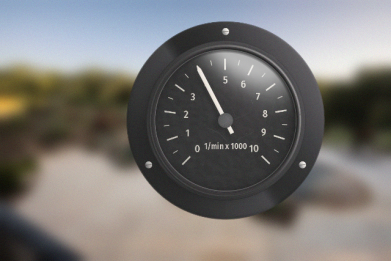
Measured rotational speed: 4000
